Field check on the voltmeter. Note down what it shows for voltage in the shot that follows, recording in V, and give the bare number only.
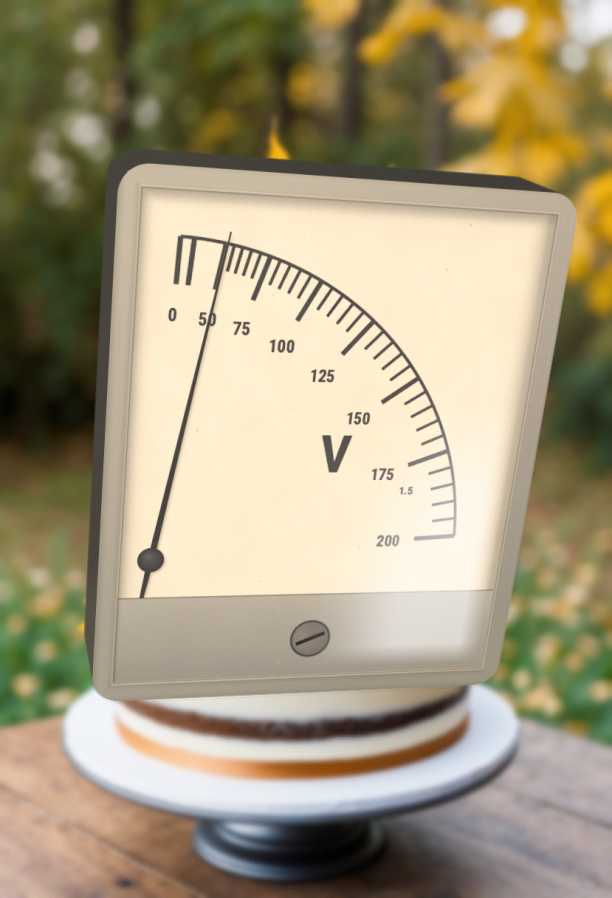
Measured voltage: 50
